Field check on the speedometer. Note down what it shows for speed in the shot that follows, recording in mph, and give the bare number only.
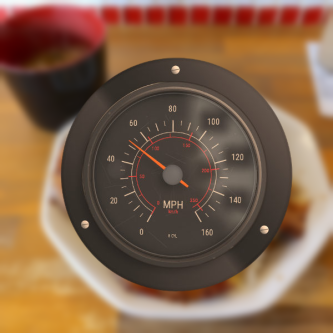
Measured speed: 52.5
